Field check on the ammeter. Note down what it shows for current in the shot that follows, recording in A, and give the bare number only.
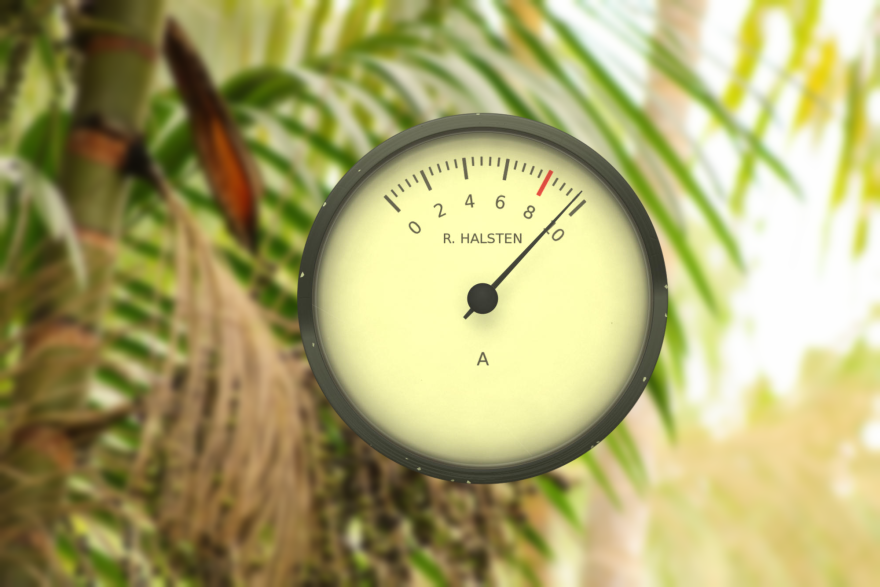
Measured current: 9.6
